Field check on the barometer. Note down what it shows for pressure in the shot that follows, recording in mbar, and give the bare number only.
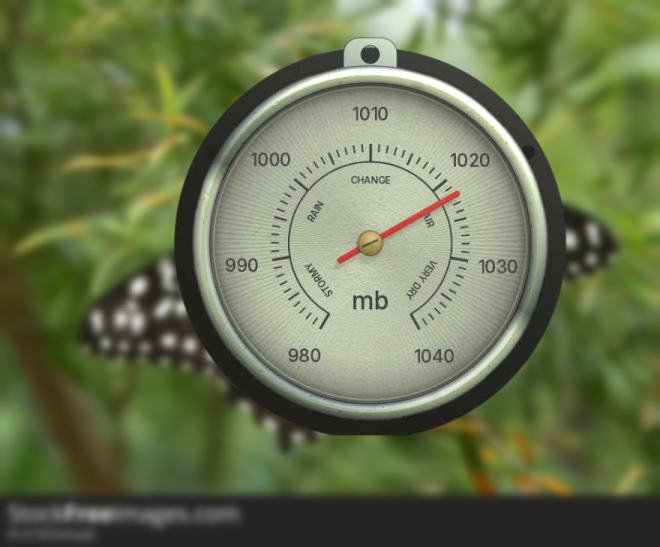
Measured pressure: 1022
